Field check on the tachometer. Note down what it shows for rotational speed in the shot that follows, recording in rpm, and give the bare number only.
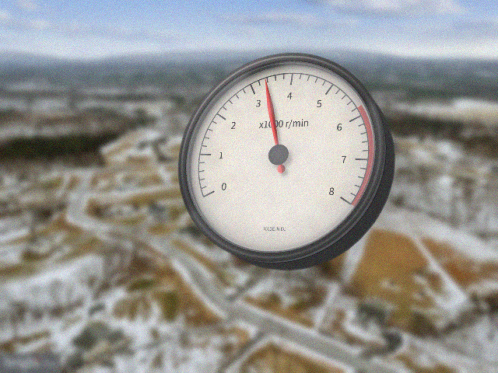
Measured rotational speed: 3400
